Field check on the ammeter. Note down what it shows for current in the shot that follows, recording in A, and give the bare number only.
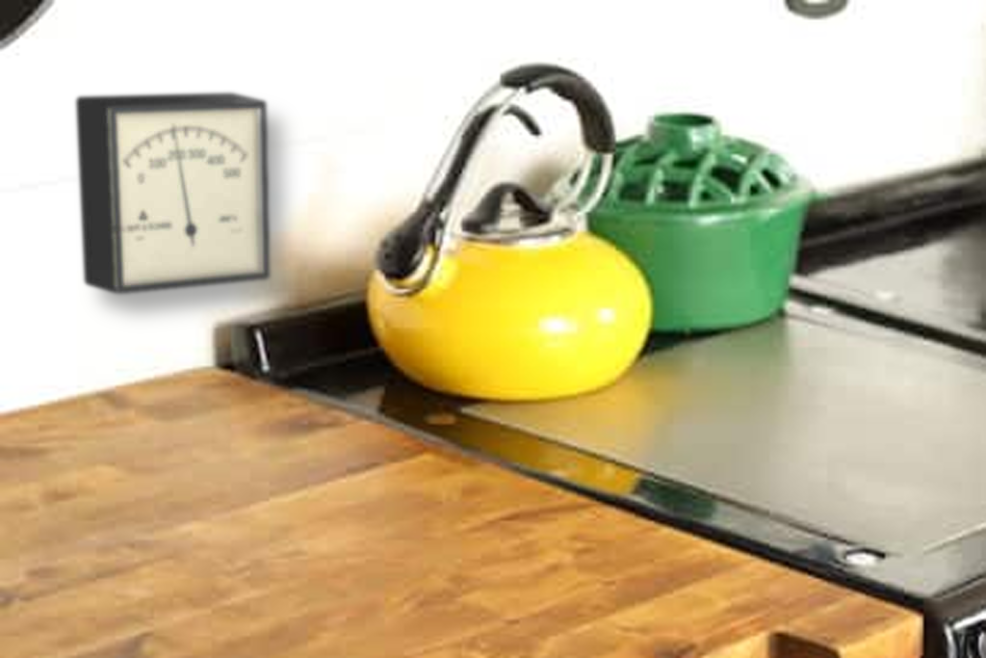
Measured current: 200
